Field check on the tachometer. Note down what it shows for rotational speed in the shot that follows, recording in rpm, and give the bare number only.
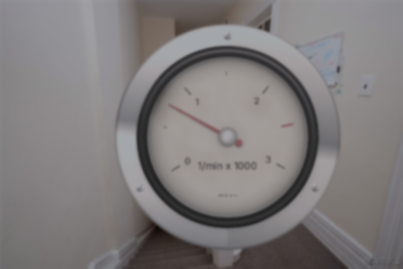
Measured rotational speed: 750
